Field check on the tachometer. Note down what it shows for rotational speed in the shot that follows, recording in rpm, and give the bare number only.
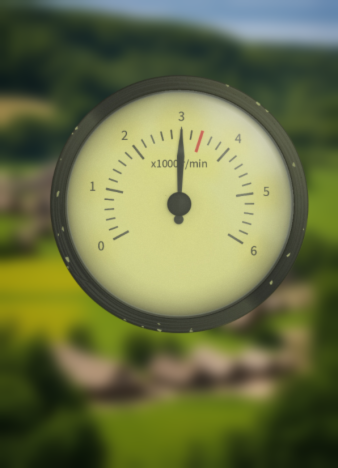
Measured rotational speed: 3000
